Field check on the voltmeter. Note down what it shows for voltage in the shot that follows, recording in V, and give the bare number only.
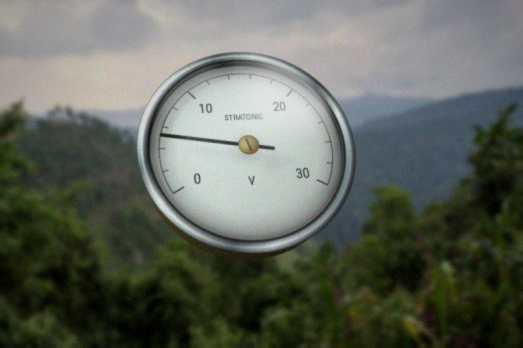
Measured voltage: 5
